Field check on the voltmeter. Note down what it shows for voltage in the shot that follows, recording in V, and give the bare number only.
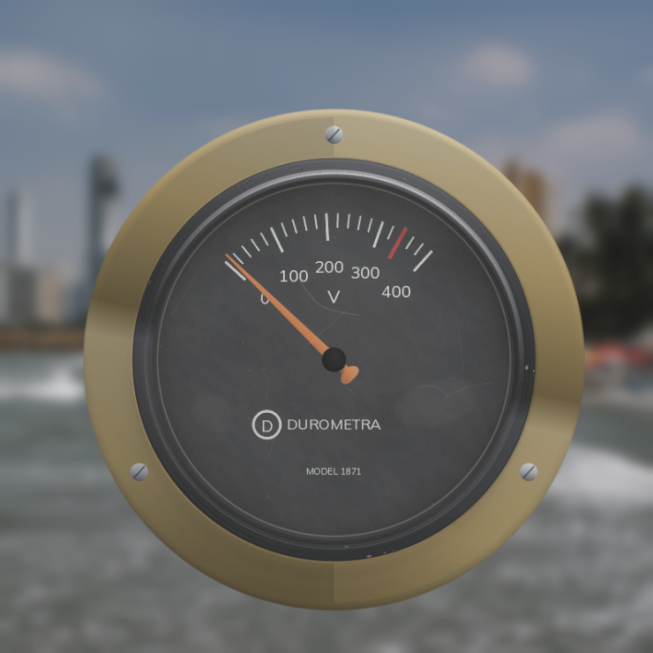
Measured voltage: 10
